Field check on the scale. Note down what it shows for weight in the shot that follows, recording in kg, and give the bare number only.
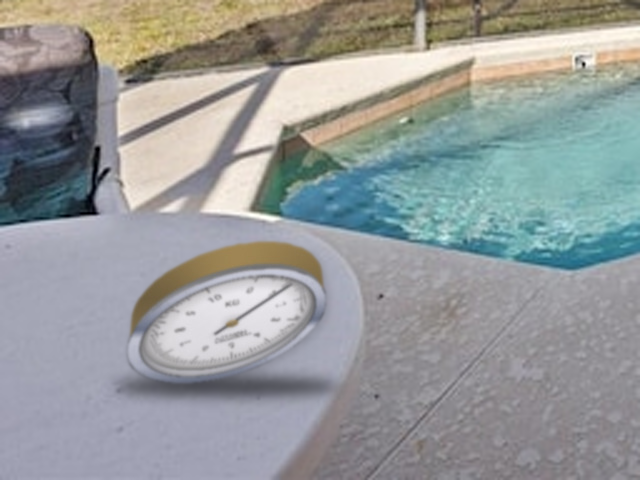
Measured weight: 1
